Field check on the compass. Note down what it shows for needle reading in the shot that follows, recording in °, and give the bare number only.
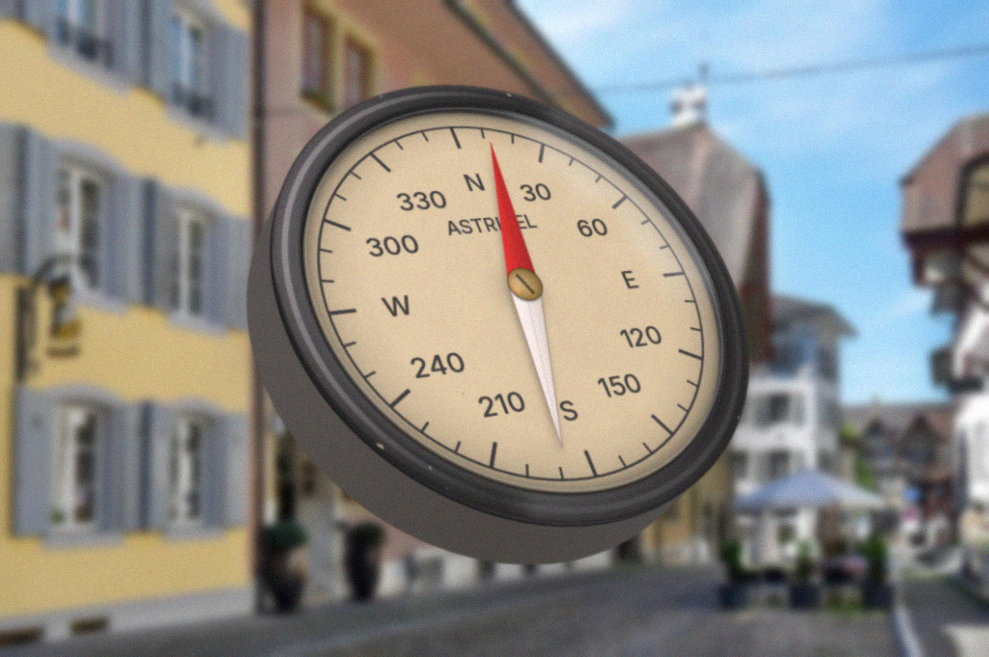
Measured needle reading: 10
